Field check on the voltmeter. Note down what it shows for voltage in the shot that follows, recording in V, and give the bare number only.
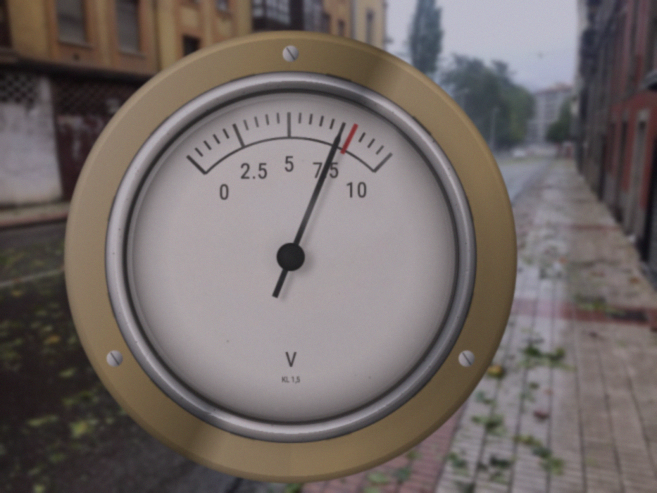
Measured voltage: 7.5
